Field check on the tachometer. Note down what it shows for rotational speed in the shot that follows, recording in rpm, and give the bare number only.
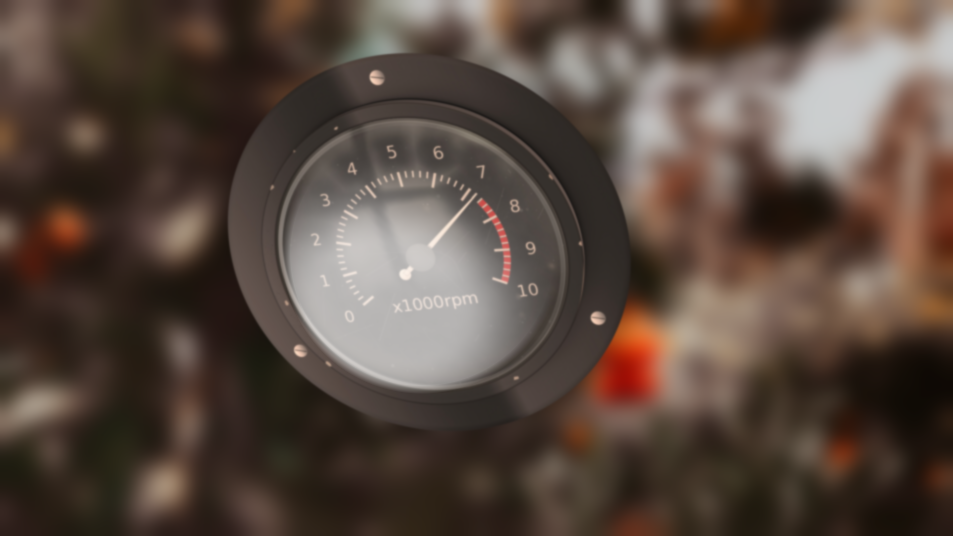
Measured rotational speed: 7200
